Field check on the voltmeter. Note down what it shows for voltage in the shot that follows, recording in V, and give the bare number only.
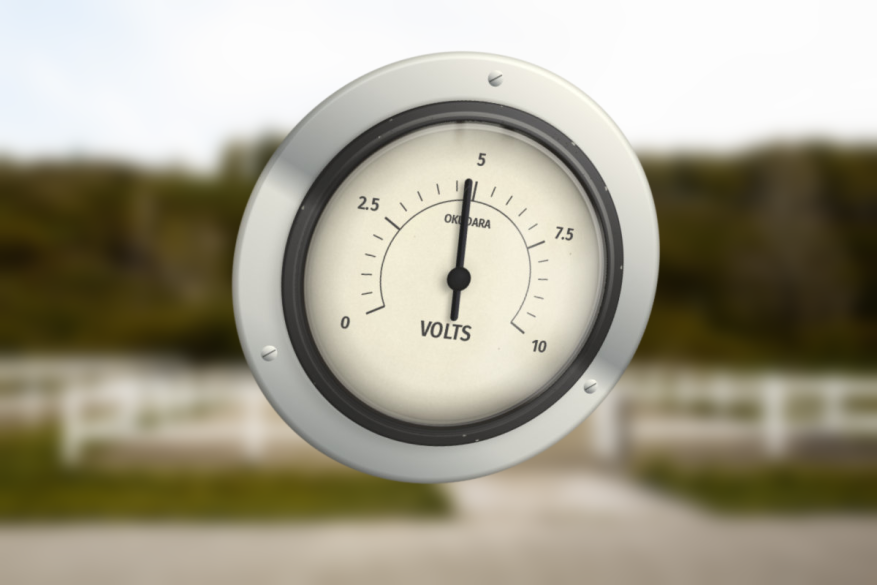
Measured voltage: 4.75
